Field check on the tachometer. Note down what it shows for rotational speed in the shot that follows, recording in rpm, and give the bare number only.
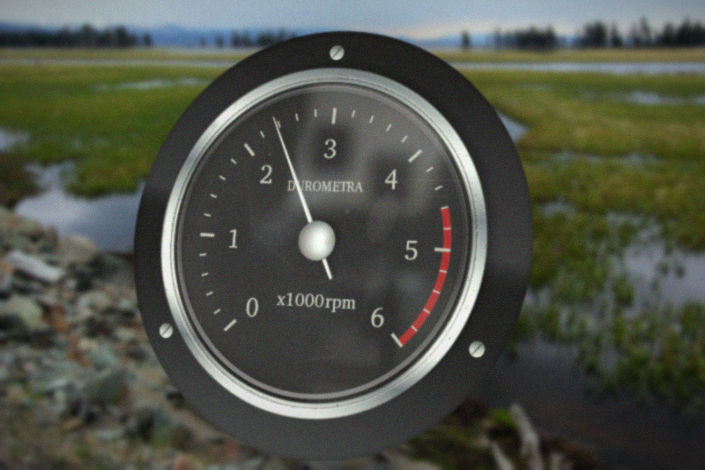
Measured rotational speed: 2400
